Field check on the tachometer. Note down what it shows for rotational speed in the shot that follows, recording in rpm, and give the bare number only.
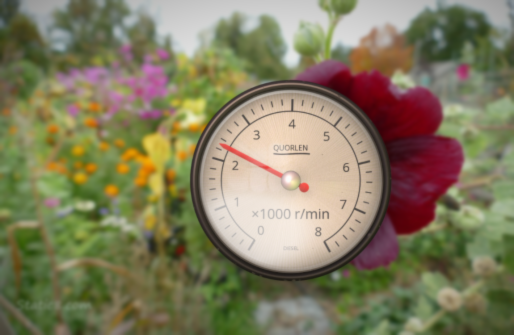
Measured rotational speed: 2300
